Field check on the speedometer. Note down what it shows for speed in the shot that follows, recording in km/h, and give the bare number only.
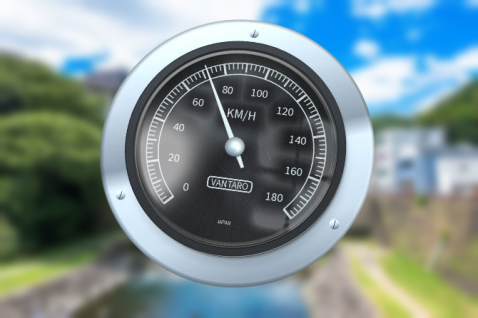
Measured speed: 72
